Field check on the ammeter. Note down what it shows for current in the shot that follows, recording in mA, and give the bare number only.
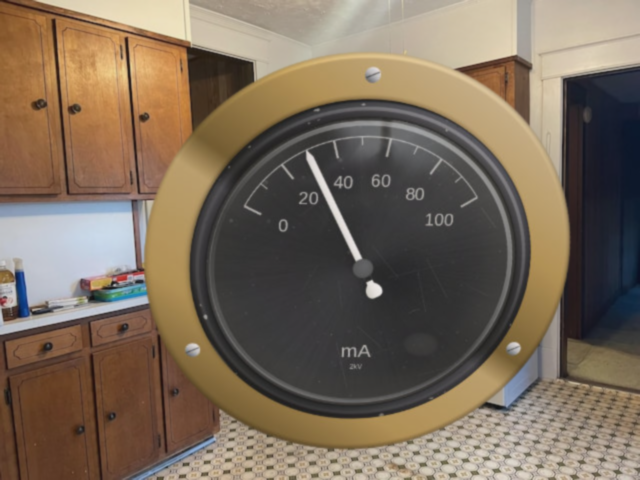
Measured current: 30
